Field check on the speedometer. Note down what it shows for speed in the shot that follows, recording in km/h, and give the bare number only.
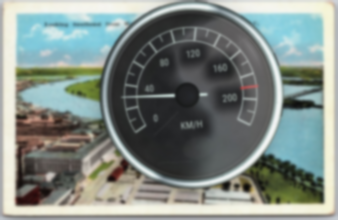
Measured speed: 30
